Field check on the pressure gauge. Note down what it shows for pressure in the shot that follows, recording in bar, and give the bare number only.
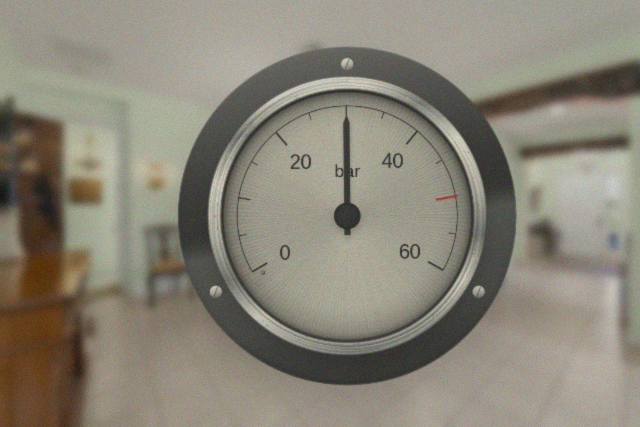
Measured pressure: 30
